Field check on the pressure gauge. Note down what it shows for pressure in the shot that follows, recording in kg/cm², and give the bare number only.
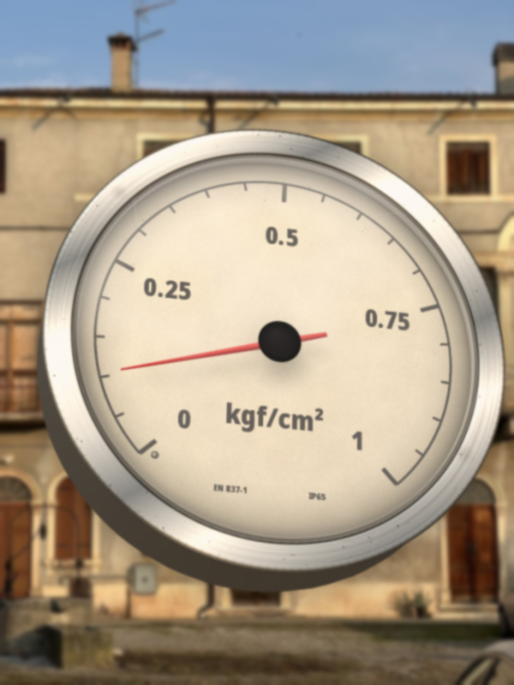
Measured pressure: 0.1
